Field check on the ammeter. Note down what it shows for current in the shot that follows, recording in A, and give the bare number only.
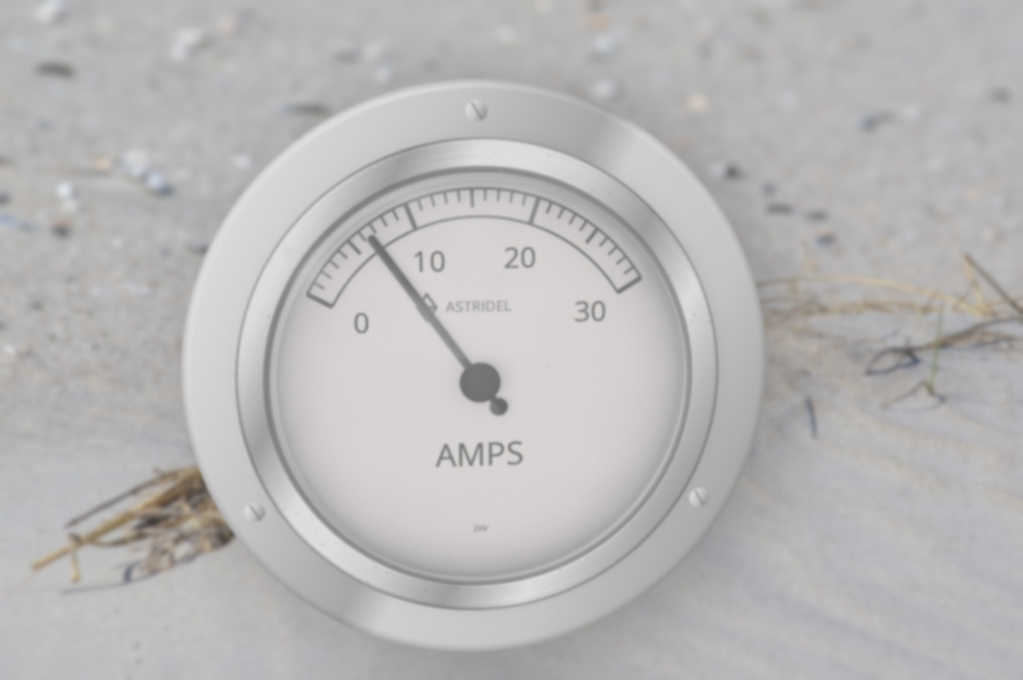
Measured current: 6.5
